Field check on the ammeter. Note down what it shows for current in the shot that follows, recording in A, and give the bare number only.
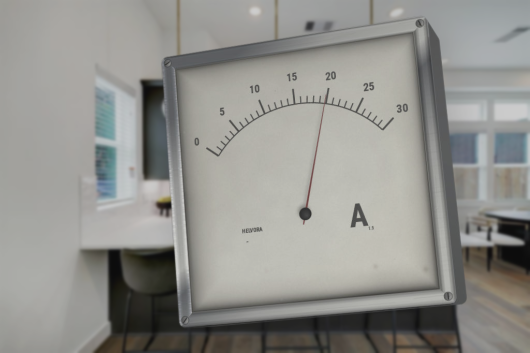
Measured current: 20
